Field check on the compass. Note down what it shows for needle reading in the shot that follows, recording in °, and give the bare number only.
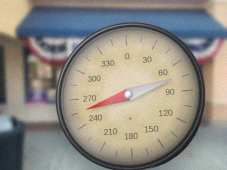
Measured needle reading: 255
